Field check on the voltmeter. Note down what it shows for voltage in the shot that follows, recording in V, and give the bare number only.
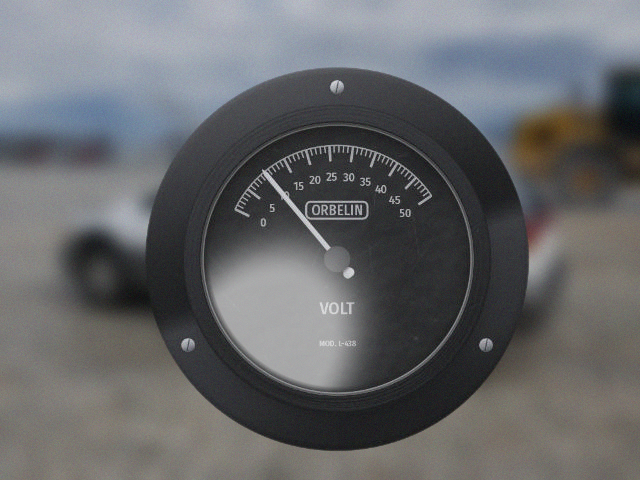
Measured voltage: 10
